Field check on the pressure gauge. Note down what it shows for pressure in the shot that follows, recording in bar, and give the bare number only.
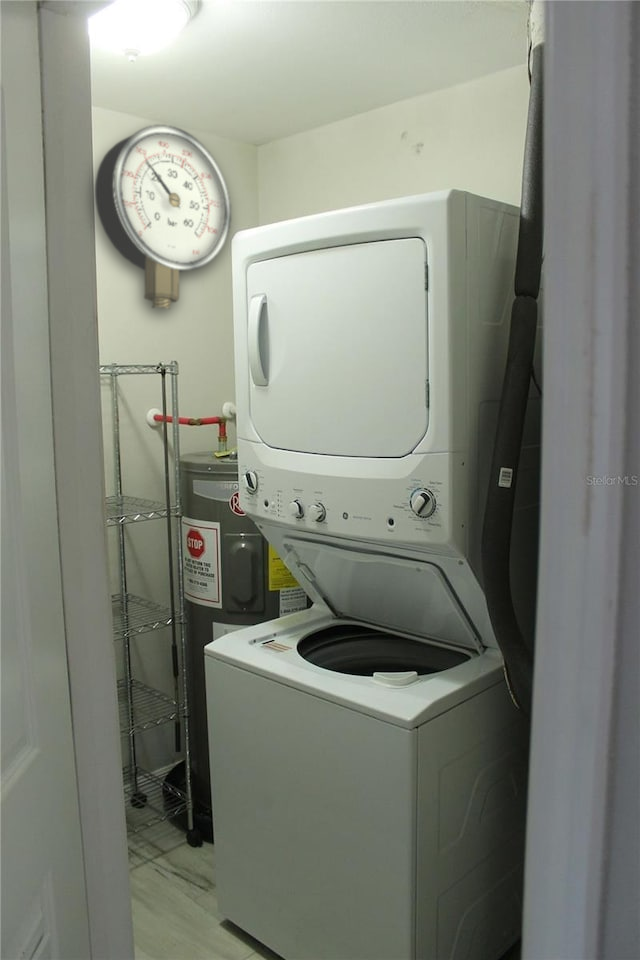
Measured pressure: 20
